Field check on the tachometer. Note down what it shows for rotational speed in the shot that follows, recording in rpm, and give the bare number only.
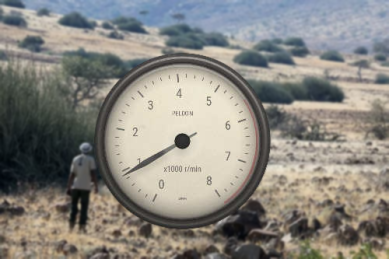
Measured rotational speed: 900
